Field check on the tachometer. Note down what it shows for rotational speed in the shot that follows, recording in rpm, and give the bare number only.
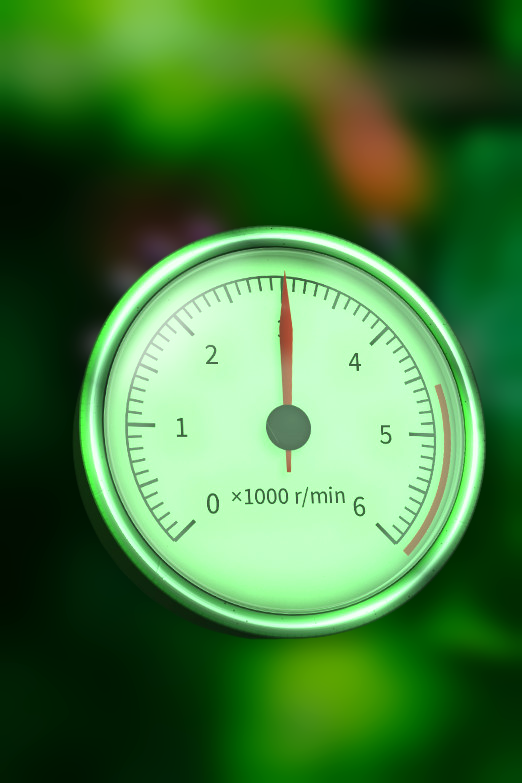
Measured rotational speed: 3000
